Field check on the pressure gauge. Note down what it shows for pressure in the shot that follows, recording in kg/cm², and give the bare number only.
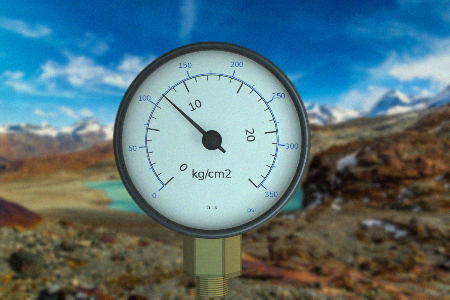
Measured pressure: 8
